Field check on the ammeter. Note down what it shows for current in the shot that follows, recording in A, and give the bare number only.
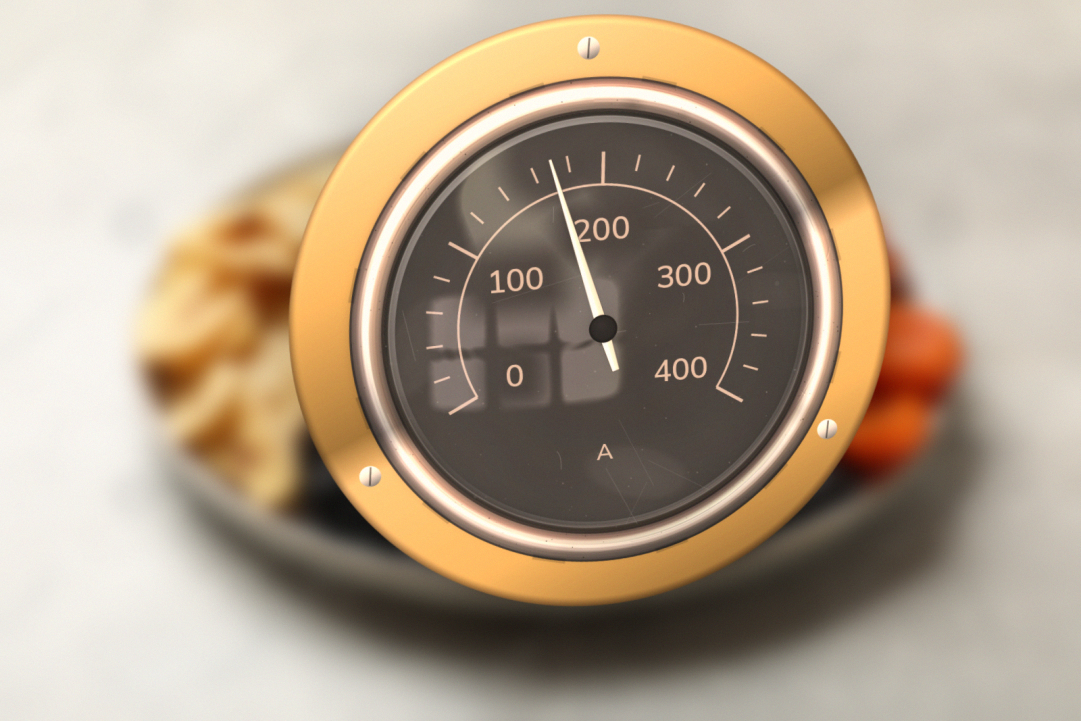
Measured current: 170
